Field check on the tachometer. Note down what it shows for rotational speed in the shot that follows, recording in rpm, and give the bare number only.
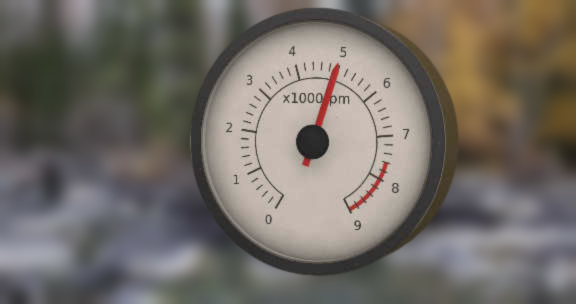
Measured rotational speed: 5000
